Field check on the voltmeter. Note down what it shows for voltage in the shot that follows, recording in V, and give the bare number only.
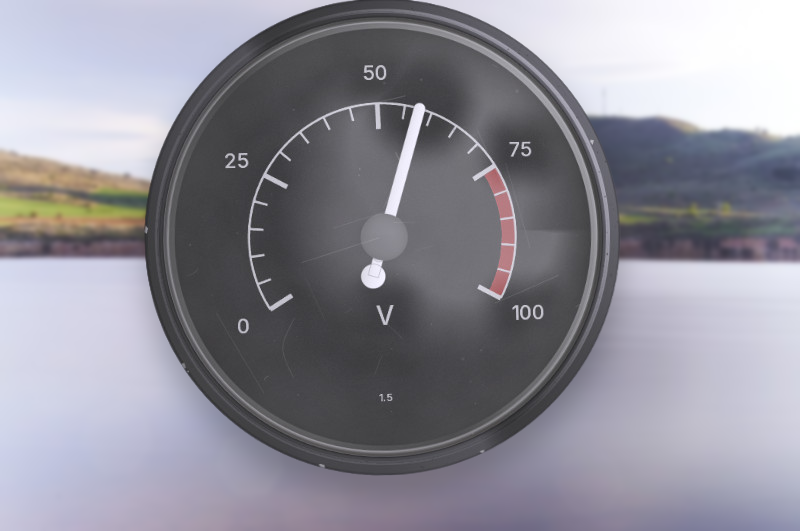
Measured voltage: 57.5
